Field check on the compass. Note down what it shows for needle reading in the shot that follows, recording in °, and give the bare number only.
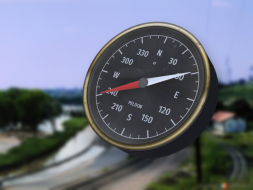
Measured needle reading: 240
